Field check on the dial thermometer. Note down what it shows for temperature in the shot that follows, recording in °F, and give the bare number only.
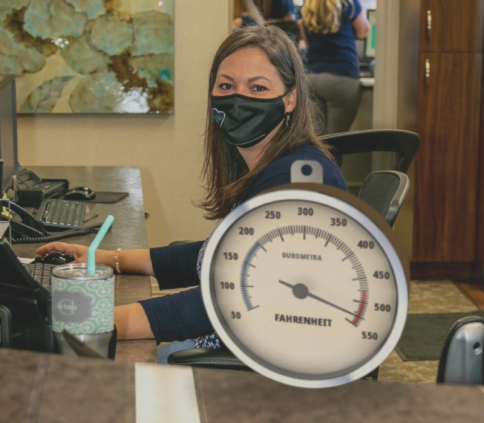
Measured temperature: 525
